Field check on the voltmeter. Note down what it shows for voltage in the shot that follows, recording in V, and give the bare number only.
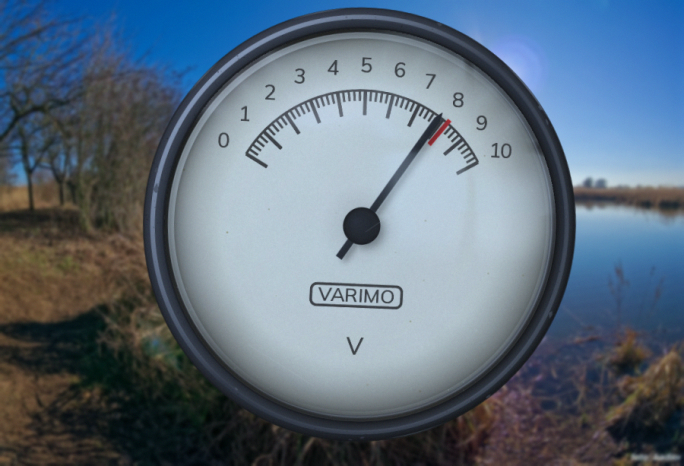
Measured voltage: 7.8
